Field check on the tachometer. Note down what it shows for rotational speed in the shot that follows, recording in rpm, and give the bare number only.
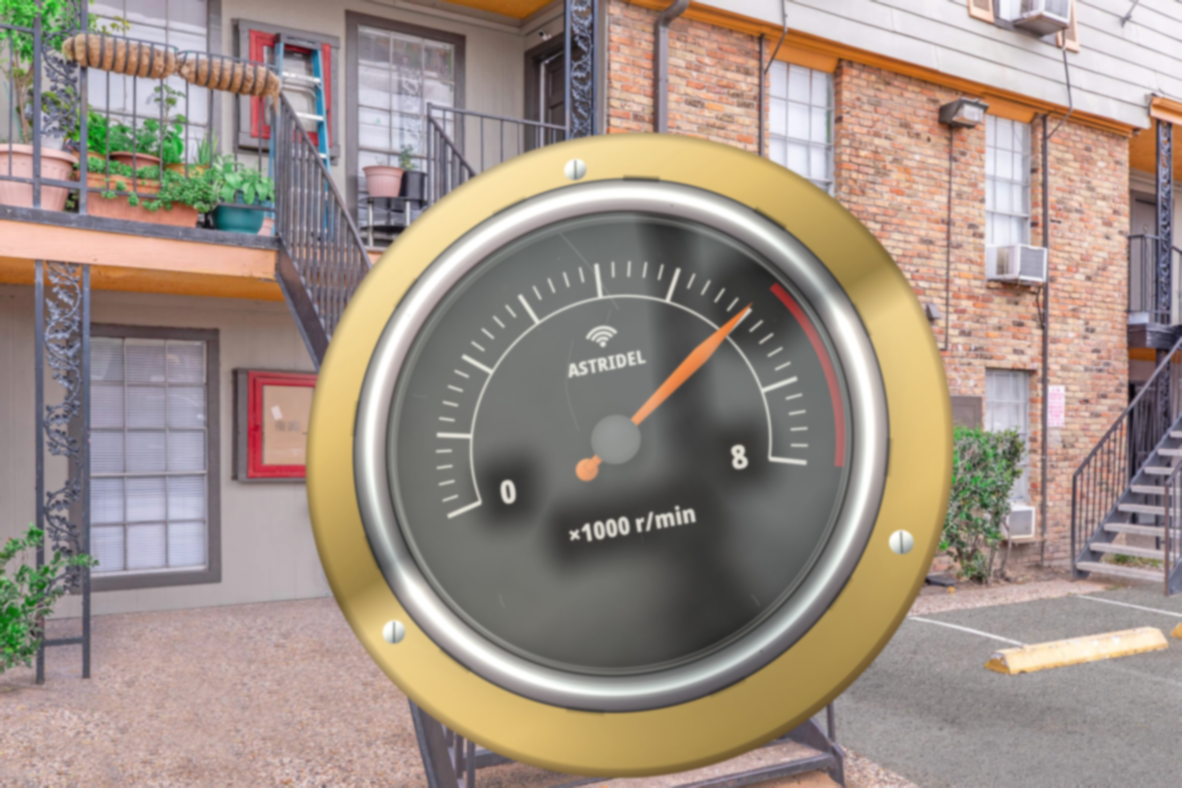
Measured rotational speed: 6000
